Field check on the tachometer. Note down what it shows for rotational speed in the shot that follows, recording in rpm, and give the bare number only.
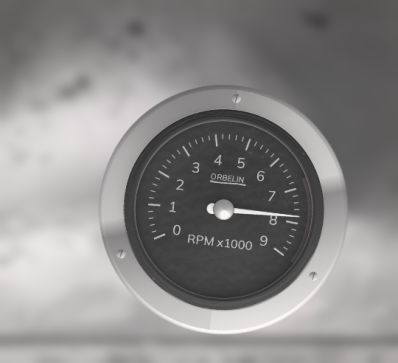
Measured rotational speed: 7800
